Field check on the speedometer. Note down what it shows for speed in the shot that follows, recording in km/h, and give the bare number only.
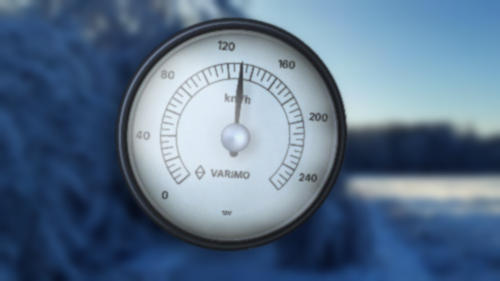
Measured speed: 130
